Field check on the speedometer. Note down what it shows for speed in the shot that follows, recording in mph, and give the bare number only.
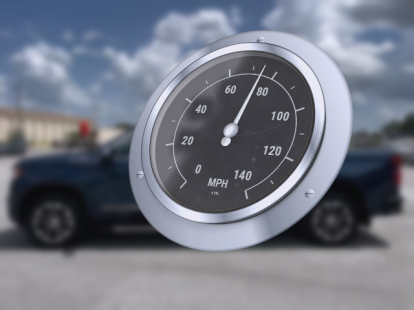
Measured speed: 75
